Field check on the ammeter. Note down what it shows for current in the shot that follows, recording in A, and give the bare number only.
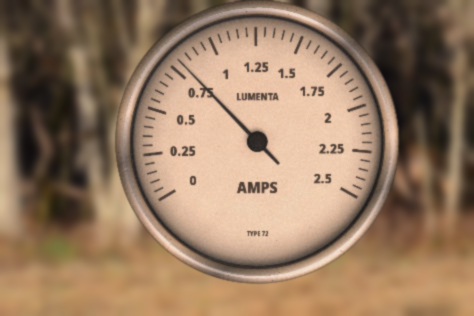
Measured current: 0.8
